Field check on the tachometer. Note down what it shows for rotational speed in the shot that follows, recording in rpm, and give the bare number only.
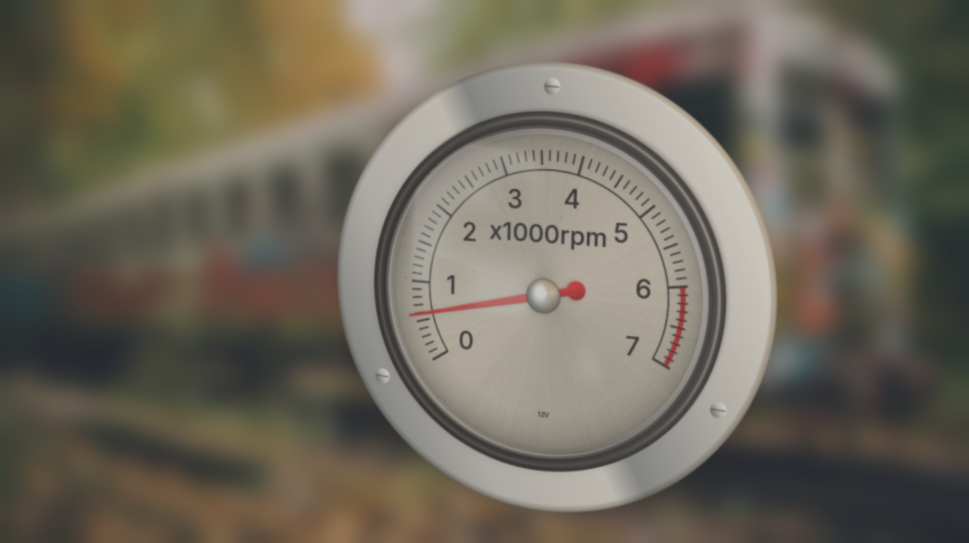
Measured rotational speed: 600
